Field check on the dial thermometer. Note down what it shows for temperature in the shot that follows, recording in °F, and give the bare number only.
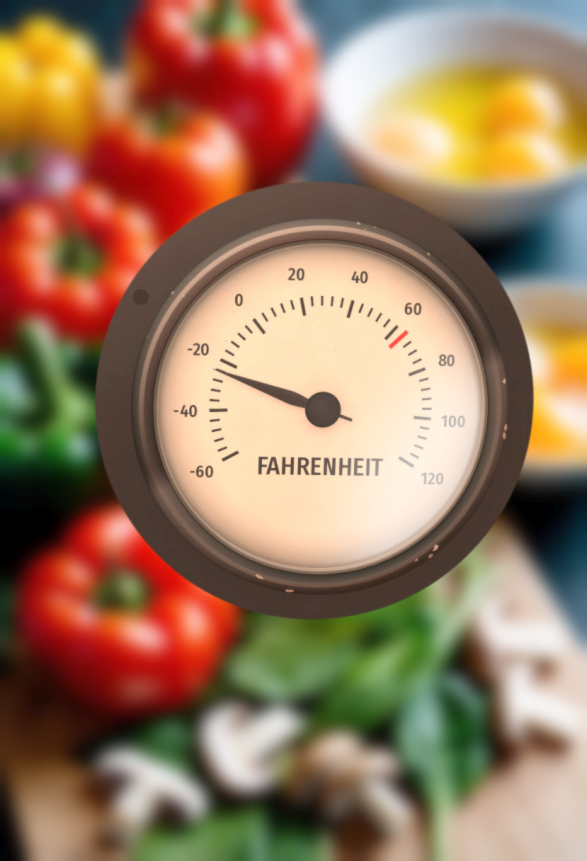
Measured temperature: -24
